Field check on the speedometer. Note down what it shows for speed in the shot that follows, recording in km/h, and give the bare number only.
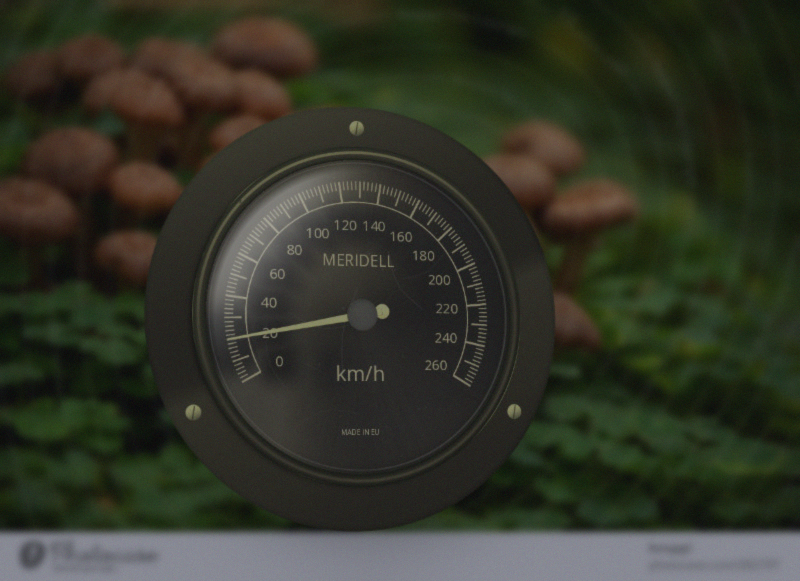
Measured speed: 20
